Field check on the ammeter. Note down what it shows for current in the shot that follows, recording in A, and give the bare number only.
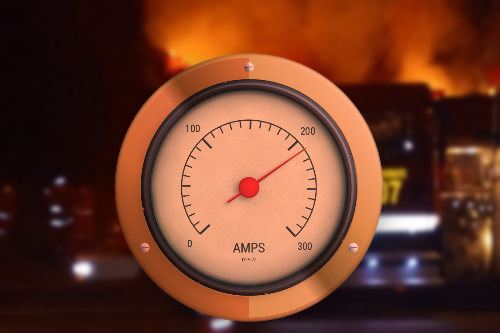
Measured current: 210
